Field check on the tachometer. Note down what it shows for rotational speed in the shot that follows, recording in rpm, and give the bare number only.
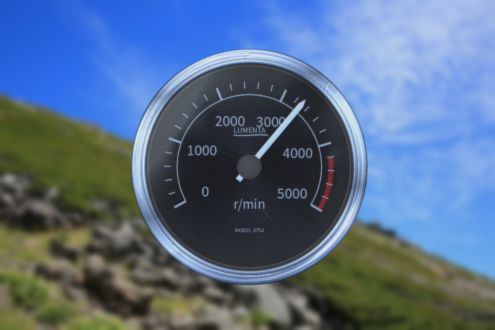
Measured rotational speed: 3300
